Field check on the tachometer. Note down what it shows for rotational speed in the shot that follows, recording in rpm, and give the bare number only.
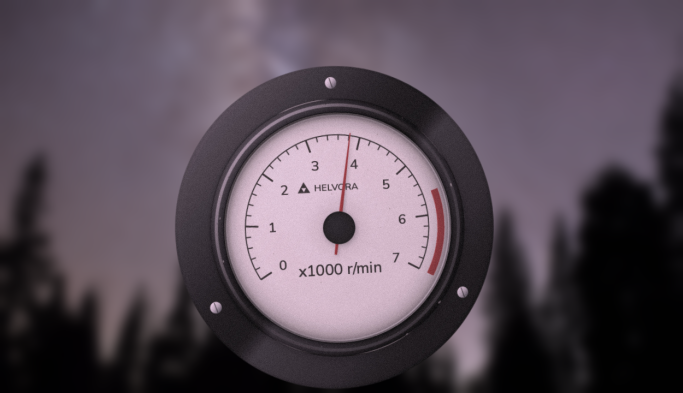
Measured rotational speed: 3800
